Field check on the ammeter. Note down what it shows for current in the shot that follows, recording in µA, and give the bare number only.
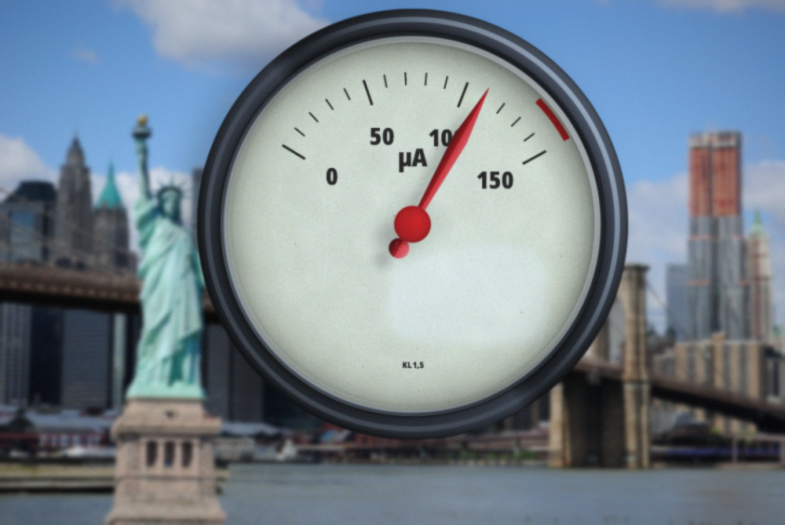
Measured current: 110
